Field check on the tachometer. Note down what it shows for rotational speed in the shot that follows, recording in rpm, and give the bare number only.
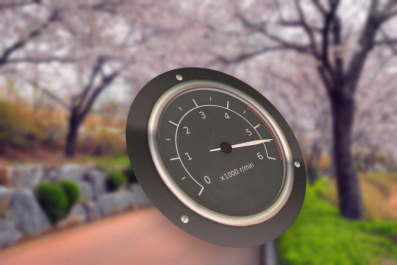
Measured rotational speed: 5500
